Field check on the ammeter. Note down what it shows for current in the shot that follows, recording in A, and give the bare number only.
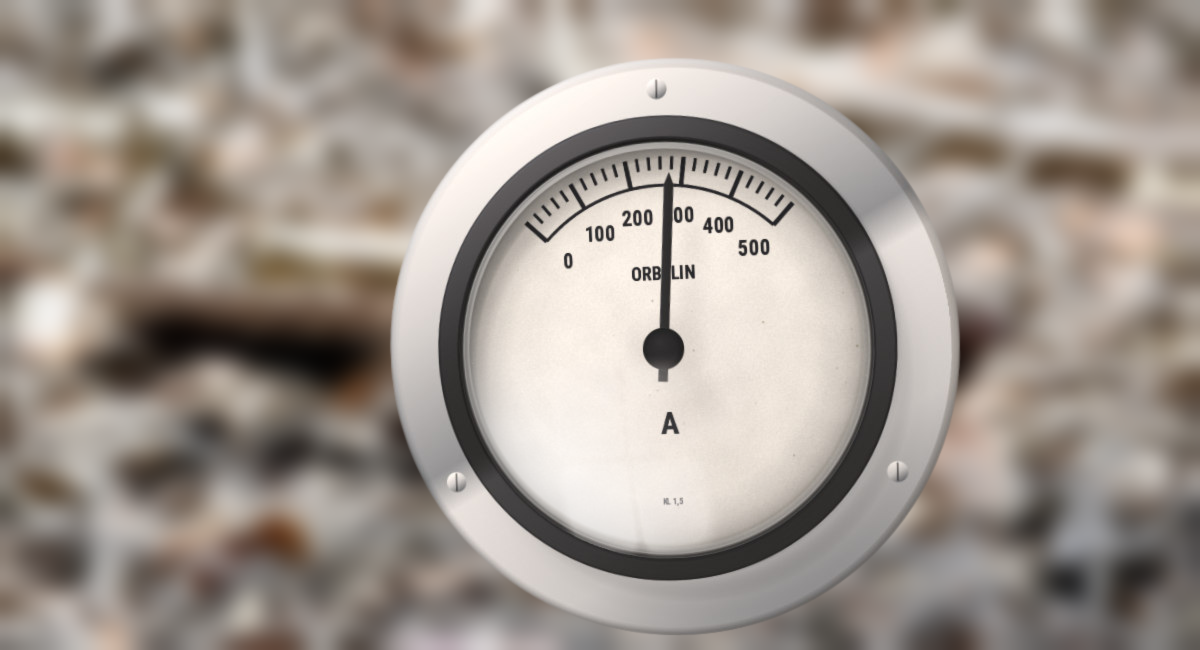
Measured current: 280
